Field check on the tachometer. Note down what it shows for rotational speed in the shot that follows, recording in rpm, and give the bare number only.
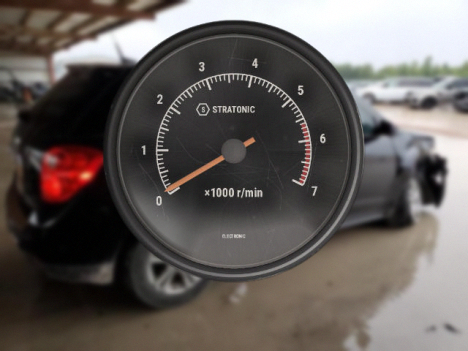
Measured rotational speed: 100
